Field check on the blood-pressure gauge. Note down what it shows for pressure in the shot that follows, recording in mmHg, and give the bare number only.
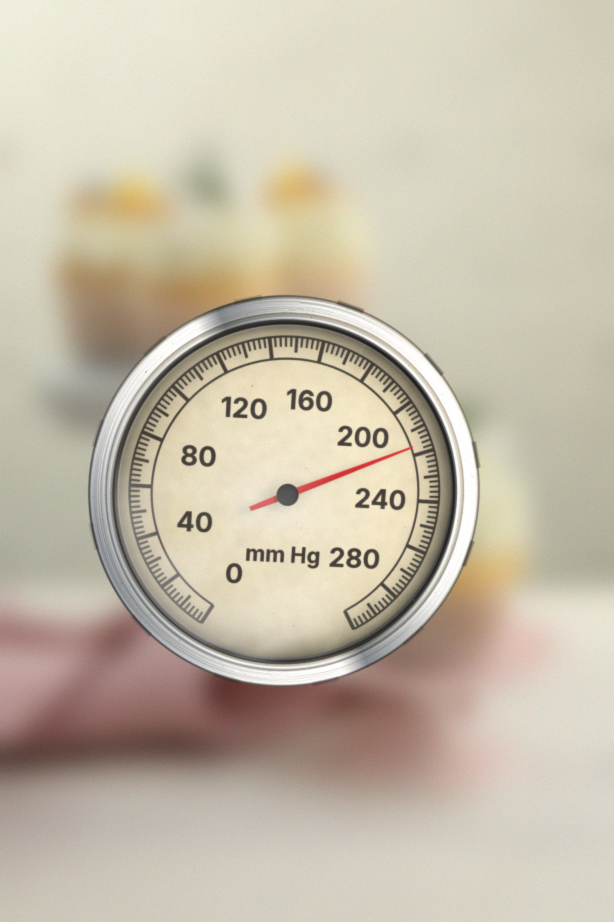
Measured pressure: 216
